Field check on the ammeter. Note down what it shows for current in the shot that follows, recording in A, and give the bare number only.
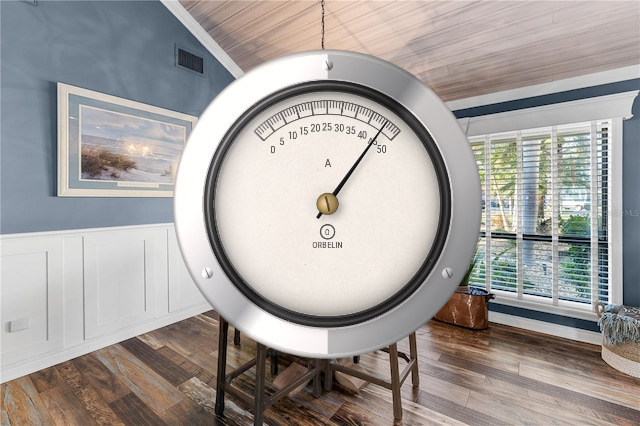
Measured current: 45
